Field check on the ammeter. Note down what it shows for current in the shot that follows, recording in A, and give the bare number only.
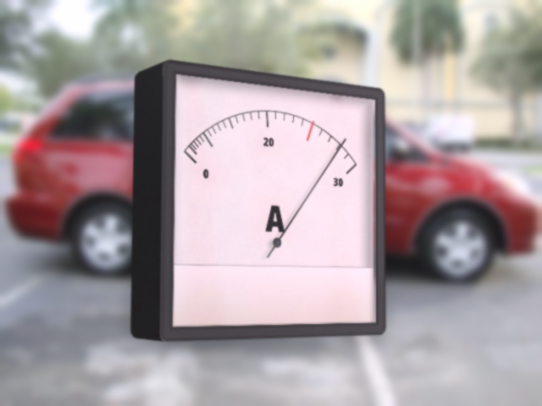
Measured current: 28
